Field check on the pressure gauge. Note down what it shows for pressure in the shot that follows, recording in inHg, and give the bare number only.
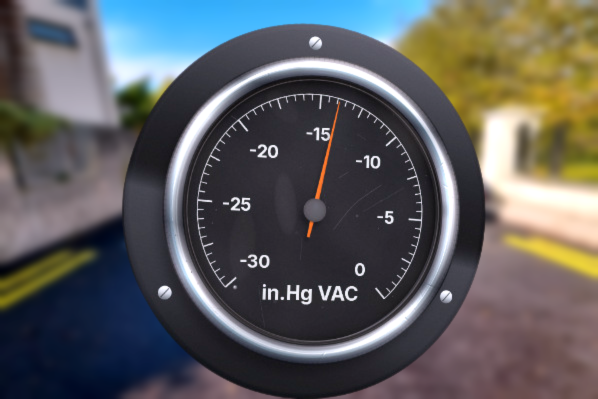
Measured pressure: -14
